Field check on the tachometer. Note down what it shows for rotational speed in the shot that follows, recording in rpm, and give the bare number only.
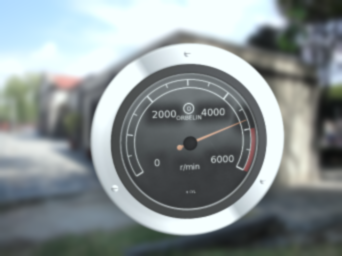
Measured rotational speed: 4750
